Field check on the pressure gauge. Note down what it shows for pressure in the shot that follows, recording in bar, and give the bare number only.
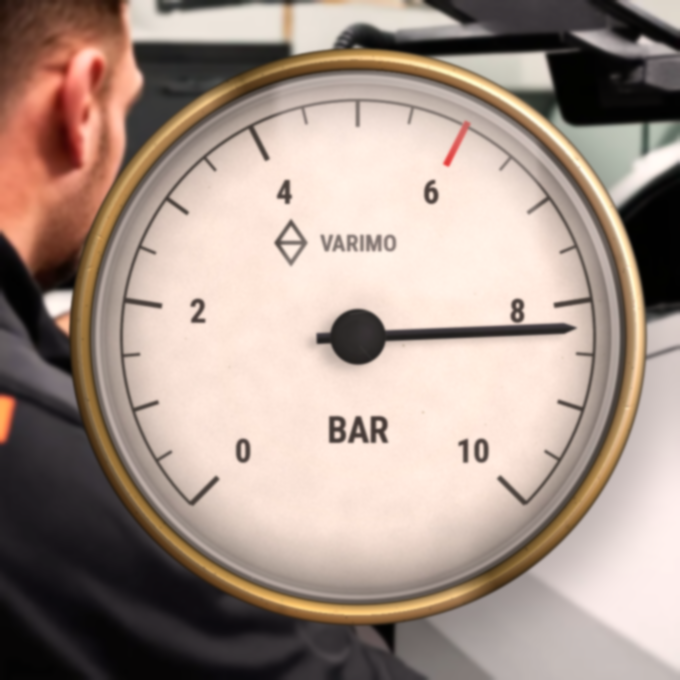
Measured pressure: 8.25
